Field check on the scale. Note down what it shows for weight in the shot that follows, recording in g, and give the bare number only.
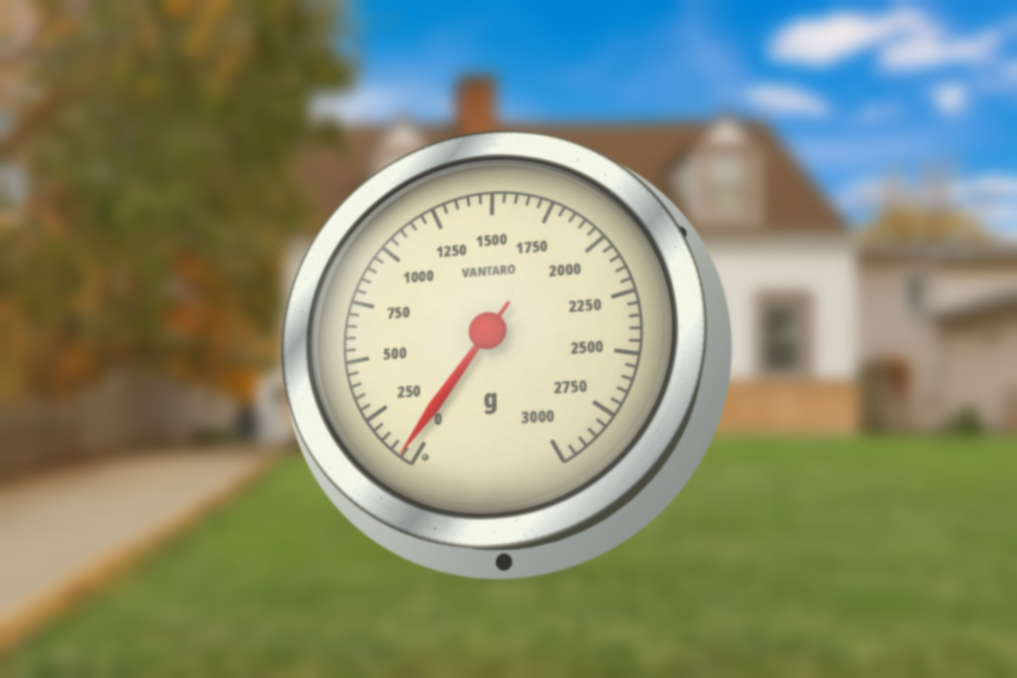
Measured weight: 50
